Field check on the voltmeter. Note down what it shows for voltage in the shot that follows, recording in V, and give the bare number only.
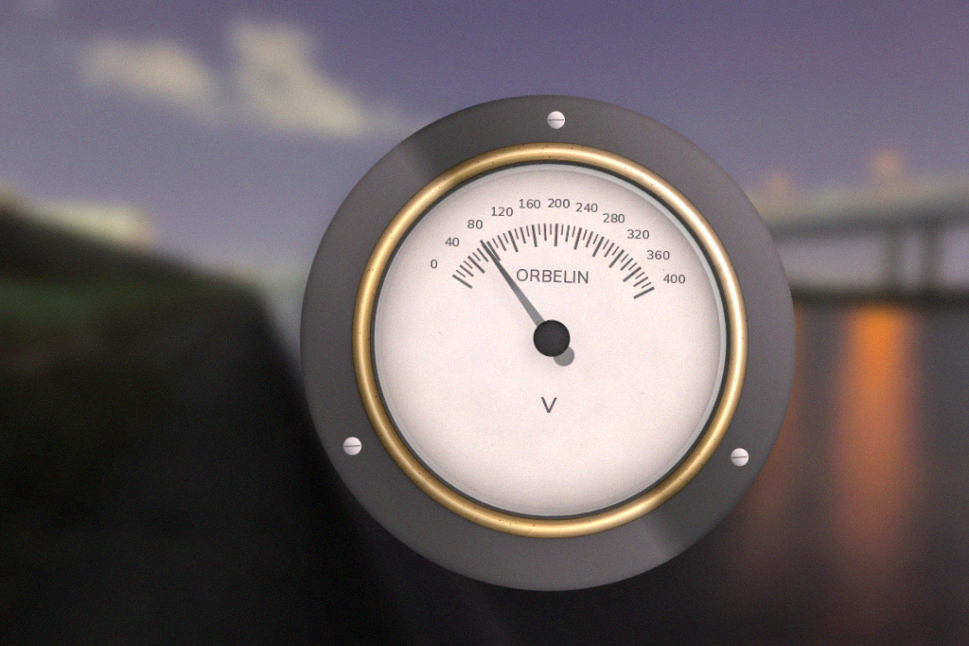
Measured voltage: 70
